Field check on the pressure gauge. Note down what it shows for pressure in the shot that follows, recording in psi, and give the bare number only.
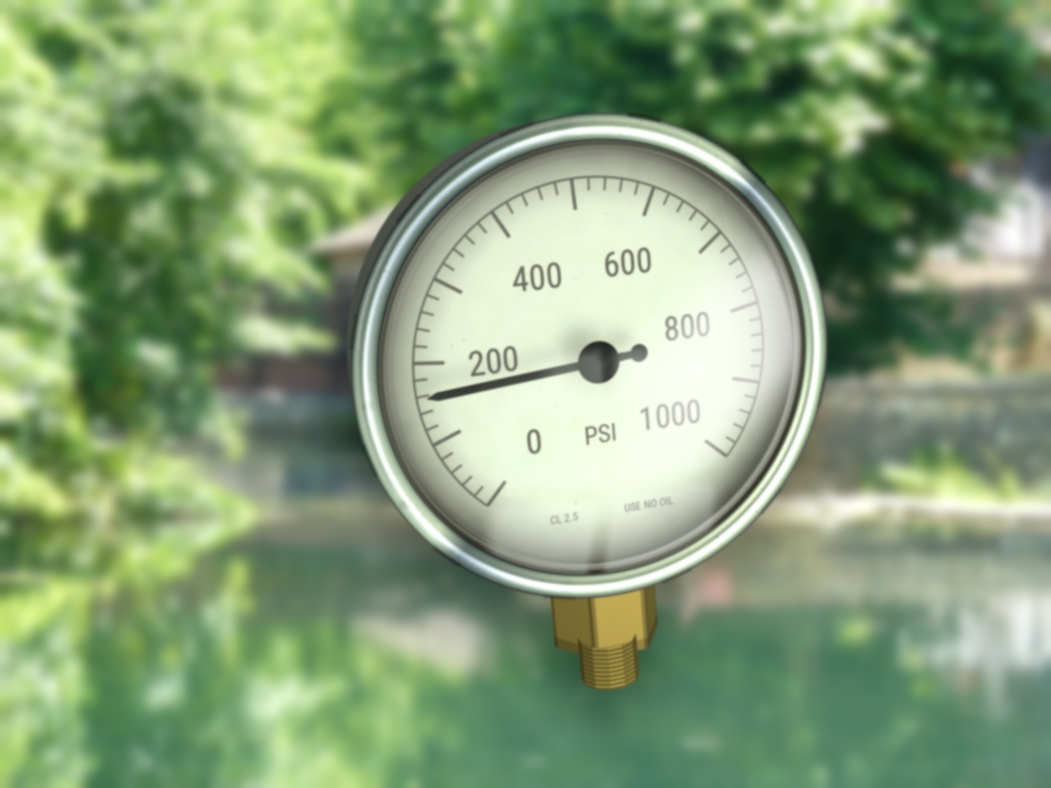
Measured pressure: 160
